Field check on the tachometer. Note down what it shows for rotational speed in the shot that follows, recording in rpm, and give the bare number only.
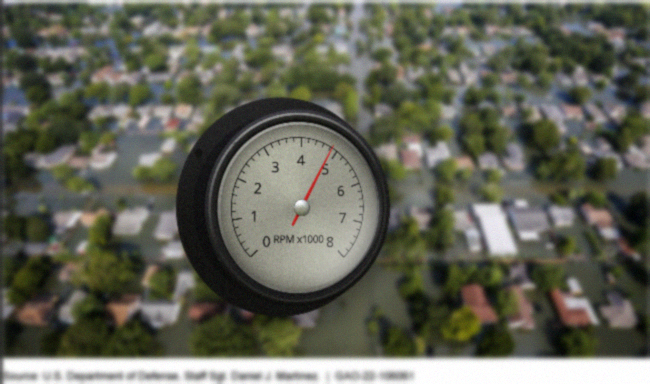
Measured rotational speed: 4800
